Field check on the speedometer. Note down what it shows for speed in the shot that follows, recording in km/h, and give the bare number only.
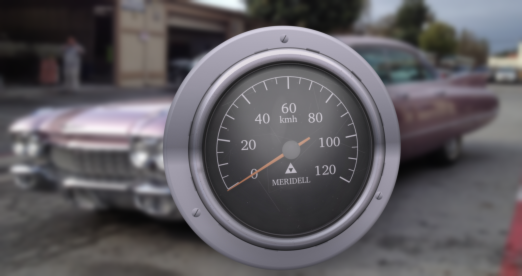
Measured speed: 0
